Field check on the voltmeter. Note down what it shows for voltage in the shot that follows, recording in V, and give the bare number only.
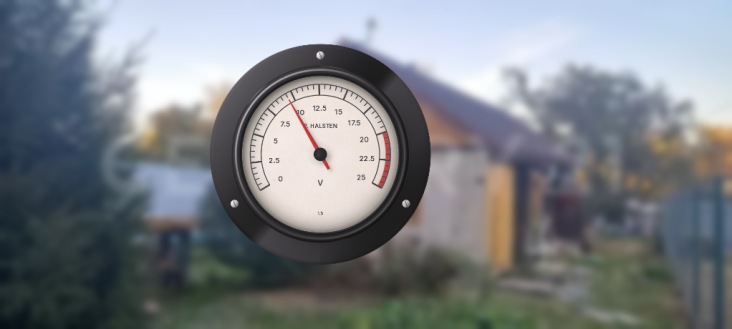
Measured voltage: 9.5
